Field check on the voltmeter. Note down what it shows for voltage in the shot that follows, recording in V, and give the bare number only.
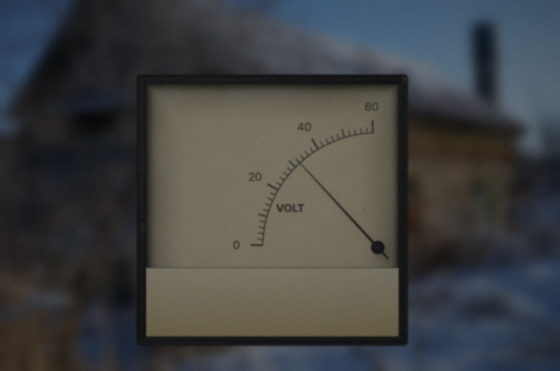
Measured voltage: 32
